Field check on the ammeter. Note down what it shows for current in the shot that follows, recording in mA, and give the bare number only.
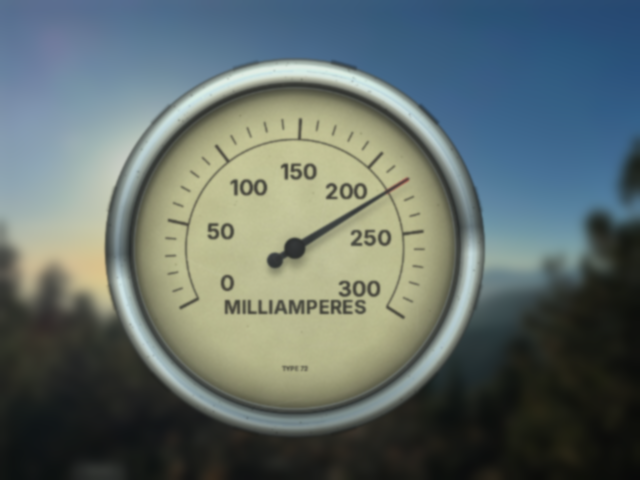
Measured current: 220
